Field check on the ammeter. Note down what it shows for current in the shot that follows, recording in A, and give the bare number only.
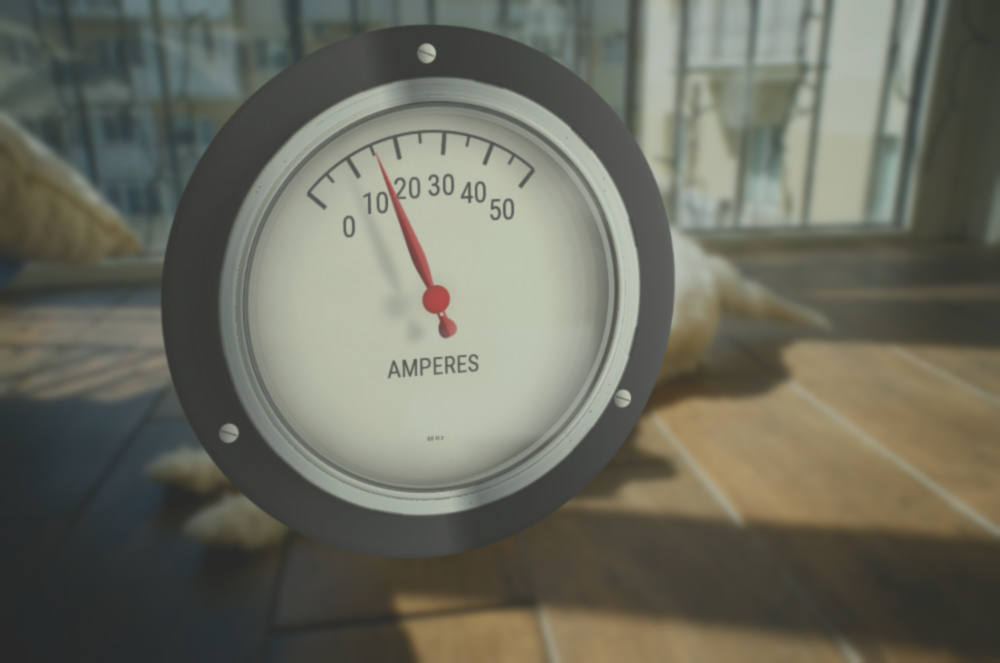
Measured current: 15
